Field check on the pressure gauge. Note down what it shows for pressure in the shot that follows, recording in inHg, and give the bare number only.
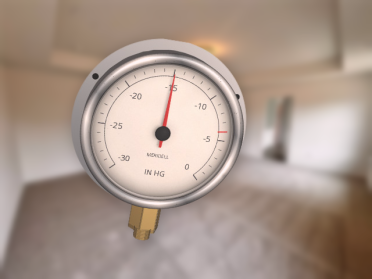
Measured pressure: -15
